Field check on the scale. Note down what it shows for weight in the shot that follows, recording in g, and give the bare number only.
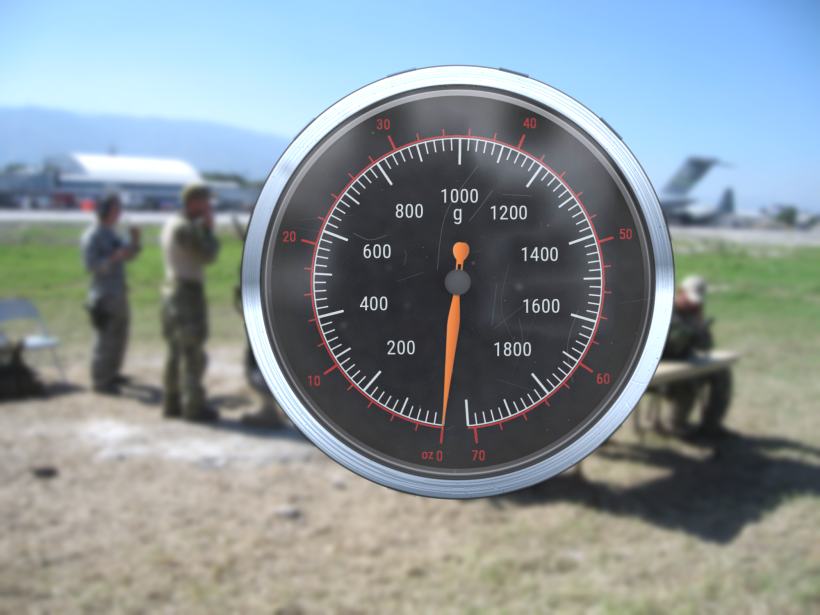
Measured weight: 0
